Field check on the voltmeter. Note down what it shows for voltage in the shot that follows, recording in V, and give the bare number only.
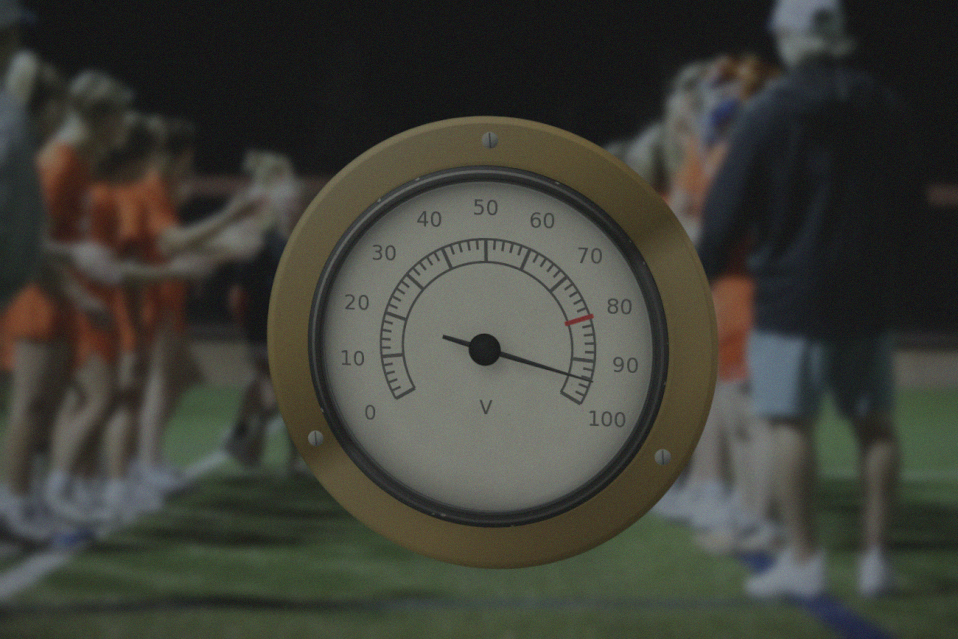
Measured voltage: 94
